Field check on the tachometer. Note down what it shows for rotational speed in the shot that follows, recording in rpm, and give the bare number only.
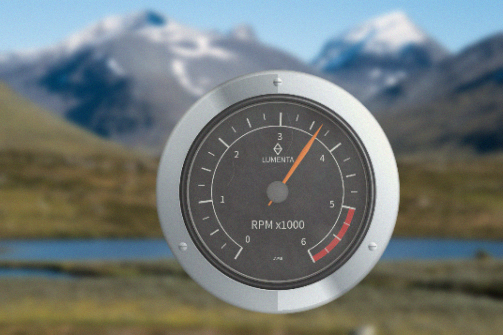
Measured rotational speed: 3625
